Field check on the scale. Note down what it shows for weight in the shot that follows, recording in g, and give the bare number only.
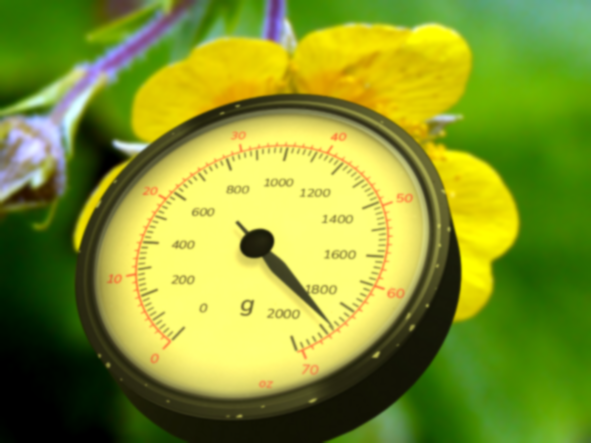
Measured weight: 1880
